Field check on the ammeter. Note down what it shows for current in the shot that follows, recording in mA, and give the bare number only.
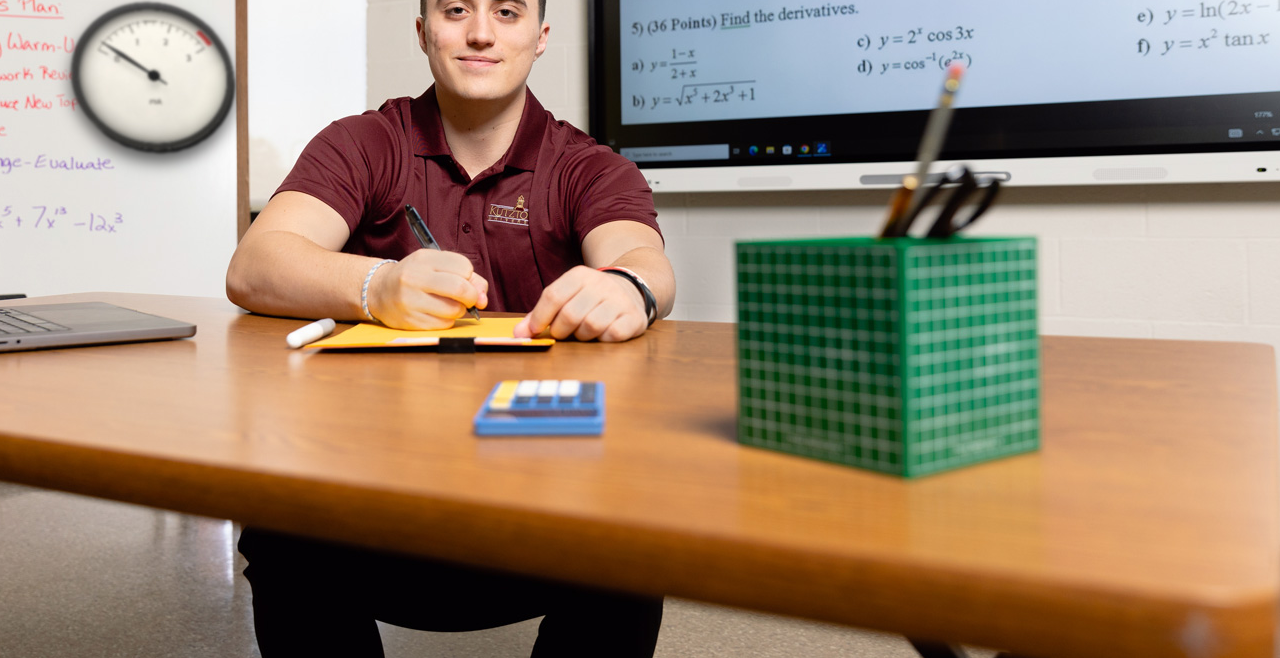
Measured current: 0.2
